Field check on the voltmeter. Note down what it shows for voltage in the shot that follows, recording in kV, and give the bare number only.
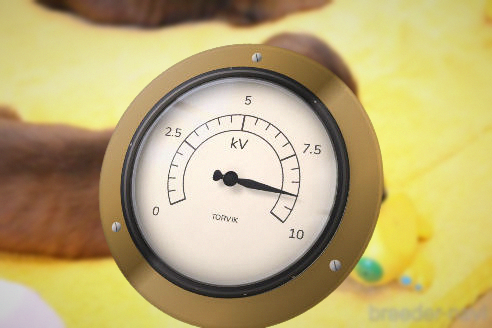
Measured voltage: 9
